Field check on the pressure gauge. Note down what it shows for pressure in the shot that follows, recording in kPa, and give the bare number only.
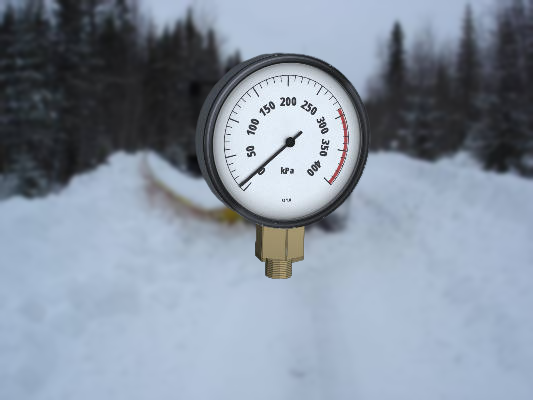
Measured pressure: 10
